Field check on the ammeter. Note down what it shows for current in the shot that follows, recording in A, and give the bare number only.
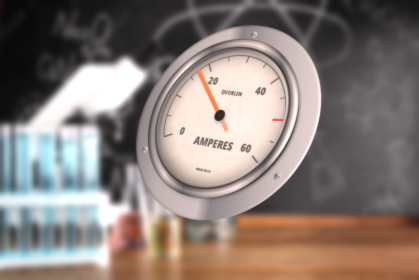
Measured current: 17.5
